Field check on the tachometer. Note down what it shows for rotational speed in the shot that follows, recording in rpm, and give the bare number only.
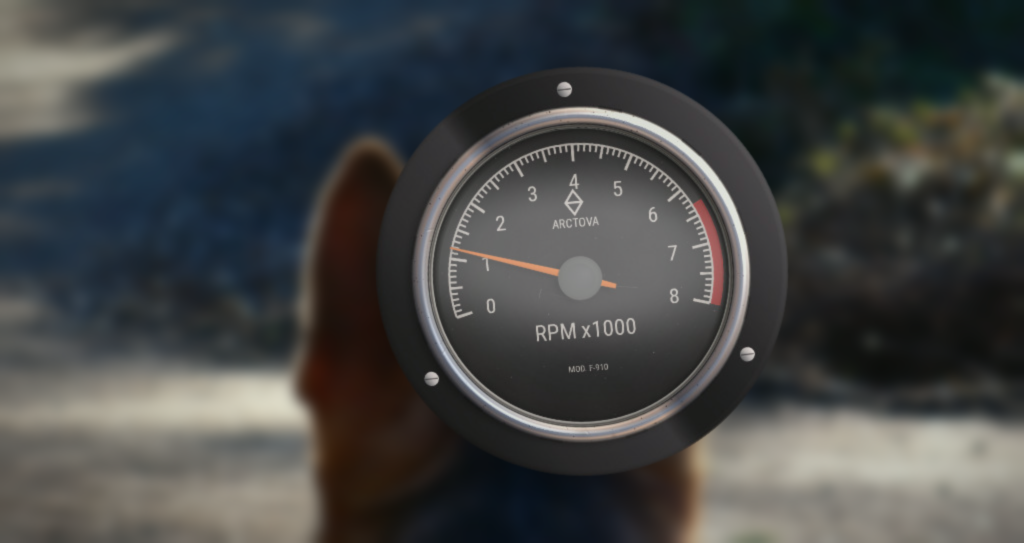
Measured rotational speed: 1200
